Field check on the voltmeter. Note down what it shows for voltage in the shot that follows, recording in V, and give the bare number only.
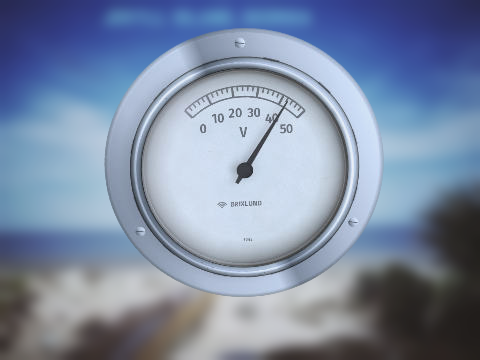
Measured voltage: 42
